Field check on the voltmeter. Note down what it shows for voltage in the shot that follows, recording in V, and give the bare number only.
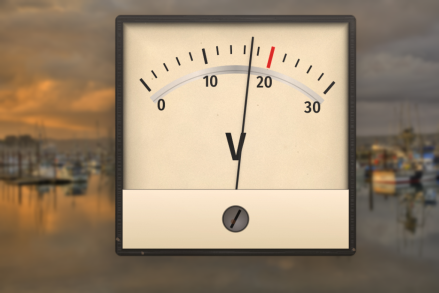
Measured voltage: 17
